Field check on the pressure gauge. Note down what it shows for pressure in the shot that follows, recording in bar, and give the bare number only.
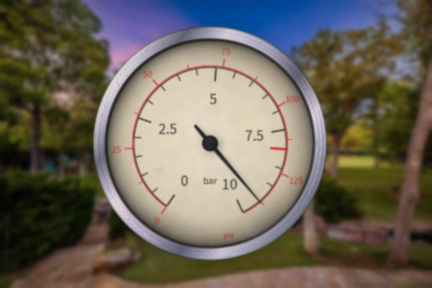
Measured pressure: 9.5
